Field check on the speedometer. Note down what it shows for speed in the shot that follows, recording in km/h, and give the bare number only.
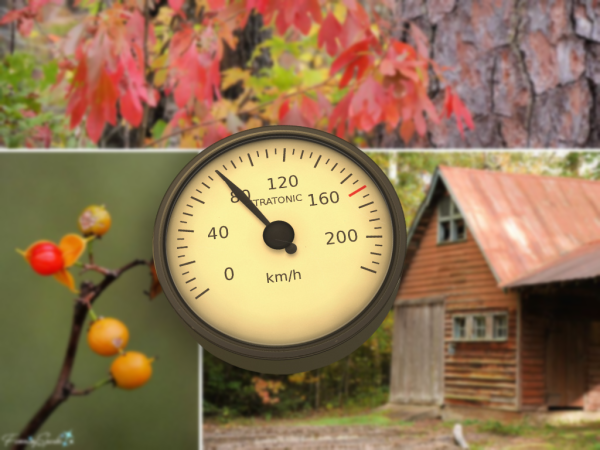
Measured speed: 80
